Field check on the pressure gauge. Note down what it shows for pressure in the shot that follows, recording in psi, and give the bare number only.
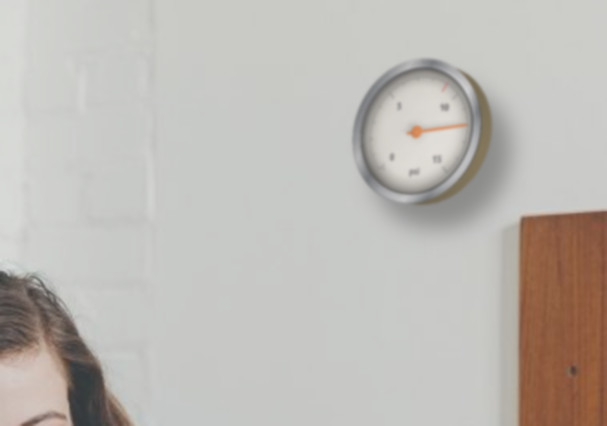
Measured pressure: 12
